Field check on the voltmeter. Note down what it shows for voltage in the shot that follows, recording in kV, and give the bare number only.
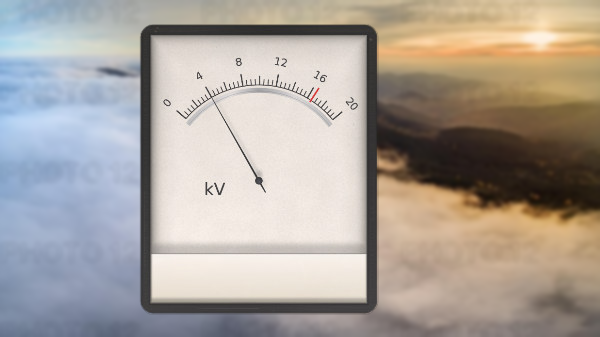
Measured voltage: 4
